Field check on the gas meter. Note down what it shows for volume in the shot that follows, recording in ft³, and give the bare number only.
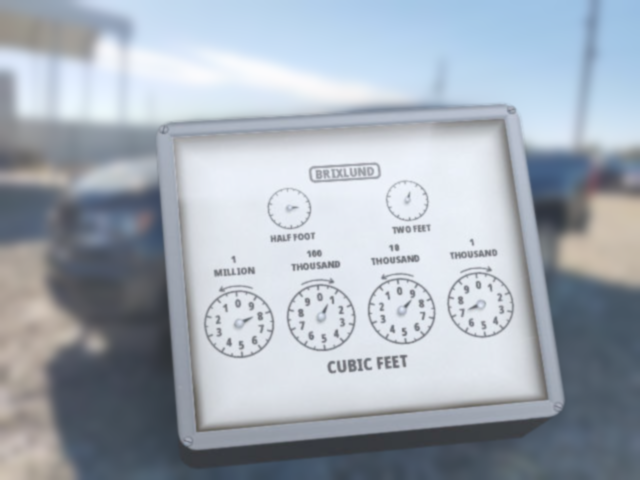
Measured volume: 808700
